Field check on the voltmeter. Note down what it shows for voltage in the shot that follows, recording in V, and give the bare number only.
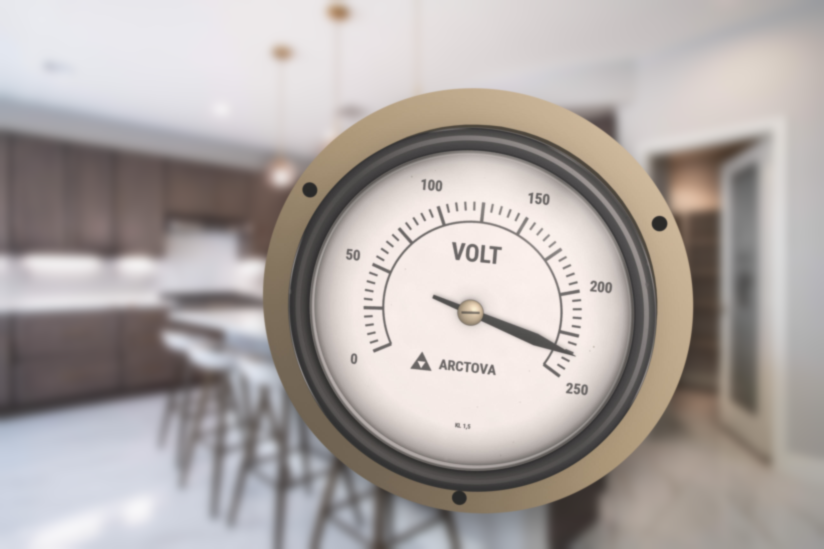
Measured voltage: 235
